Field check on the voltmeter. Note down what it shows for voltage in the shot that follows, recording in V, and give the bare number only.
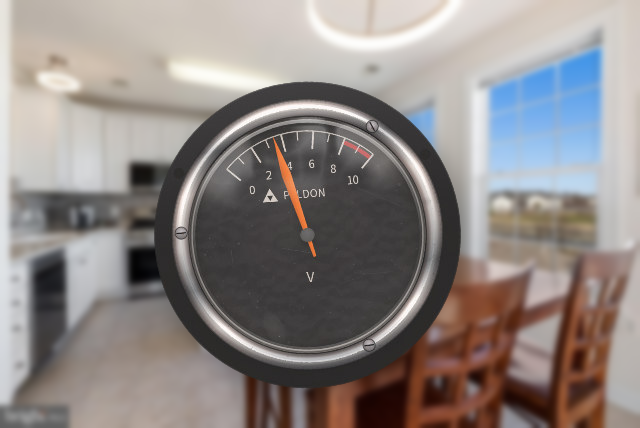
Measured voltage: 3.5
